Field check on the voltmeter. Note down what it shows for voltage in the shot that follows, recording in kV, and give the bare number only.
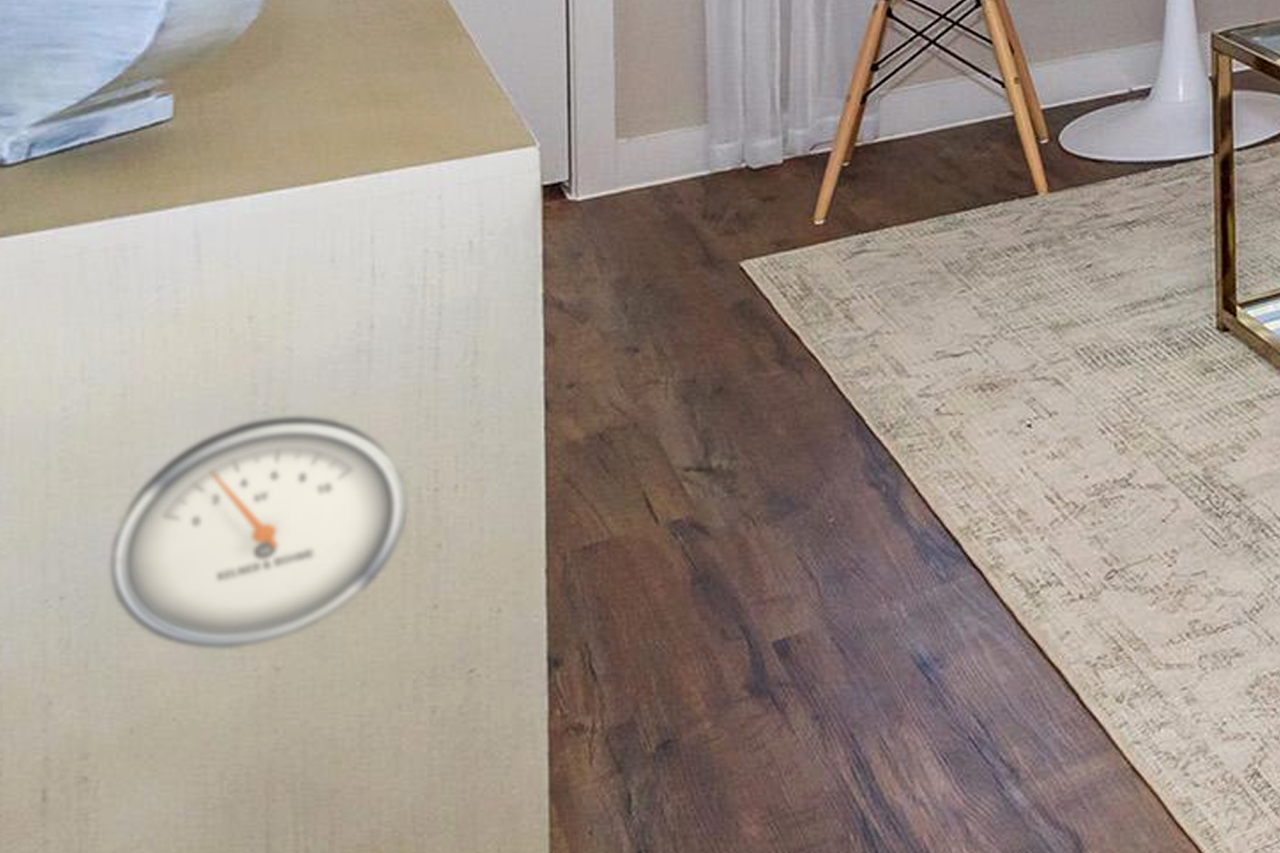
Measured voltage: 3
